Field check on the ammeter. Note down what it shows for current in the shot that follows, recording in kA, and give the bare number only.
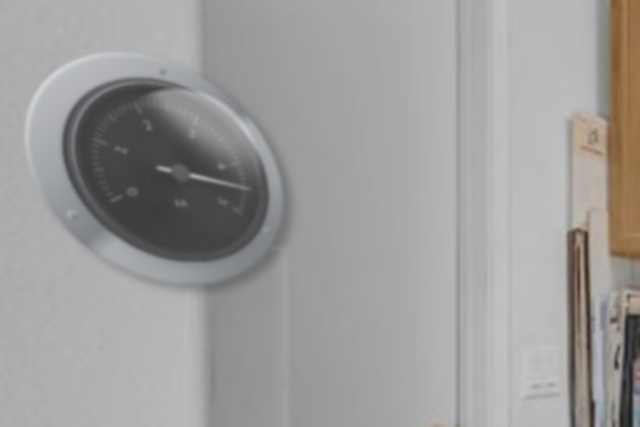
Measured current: 4.5
